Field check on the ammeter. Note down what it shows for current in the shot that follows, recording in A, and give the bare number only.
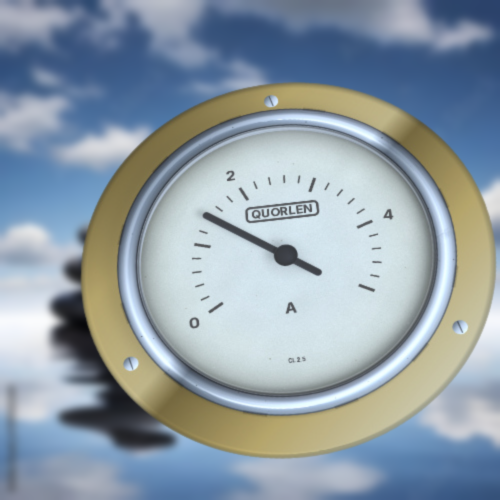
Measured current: 1.4
